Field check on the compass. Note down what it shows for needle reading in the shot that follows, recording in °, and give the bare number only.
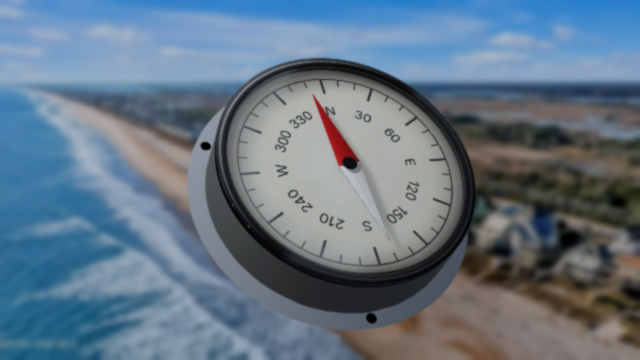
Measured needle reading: 350
